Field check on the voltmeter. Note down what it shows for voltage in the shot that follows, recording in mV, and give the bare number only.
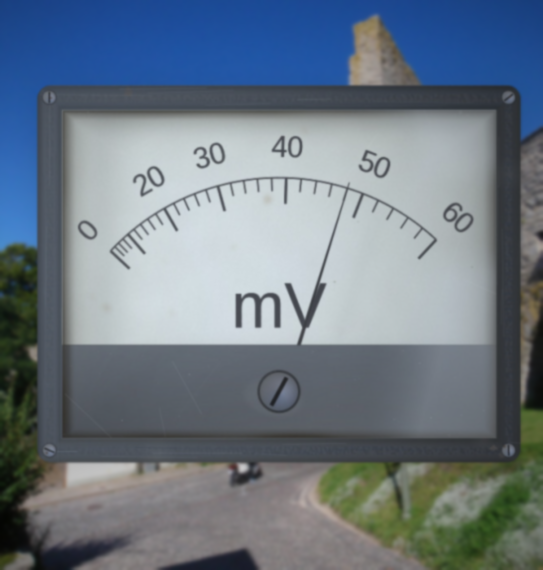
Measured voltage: 48
